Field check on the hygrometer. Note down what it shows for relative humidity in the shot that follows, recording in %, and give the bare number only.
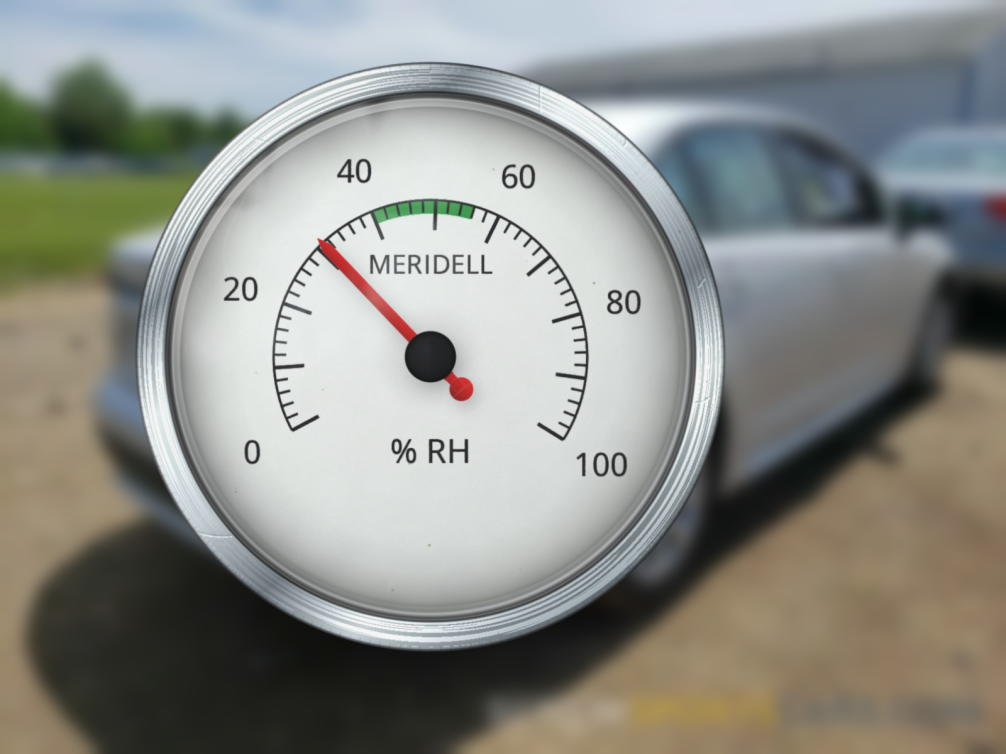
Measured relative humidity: 31
